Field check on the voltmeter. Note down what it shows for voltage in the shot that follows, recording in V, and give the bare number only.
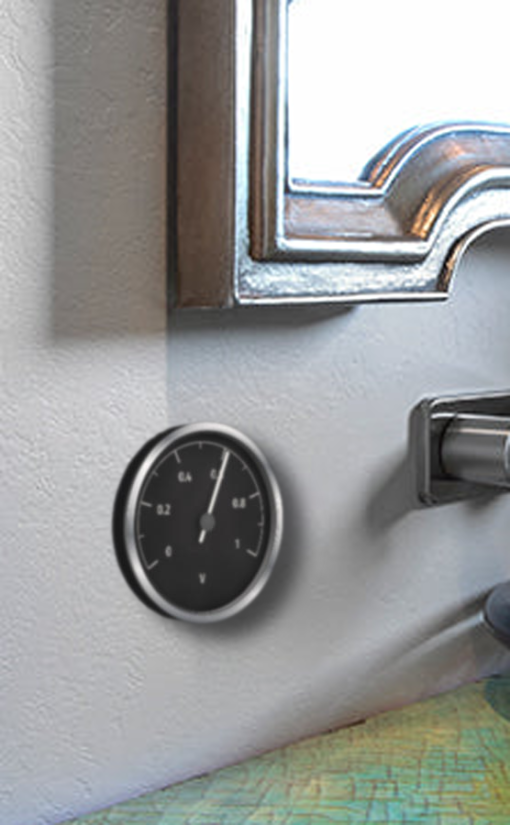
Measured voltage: 0.6
